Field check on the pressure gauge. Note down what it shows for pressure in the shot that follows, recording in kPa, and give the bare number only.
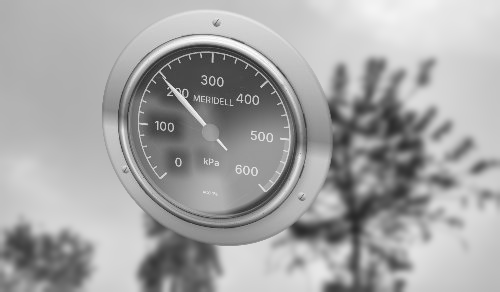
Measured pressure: 200
